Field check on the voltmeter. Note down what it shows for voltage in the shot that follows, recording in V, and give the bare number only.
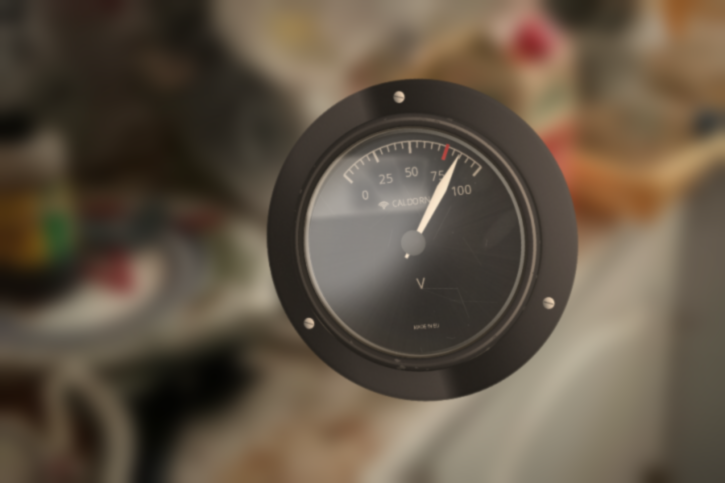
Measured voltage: 85
